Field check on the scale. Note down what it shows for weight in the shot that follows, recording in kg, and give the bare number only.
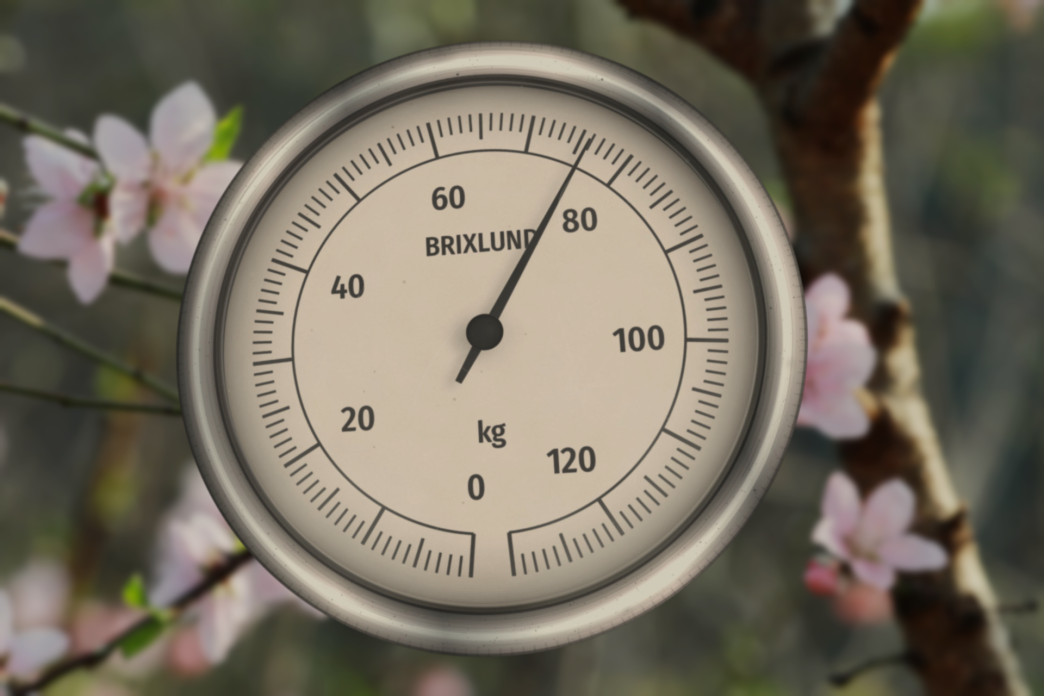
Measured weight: 76
